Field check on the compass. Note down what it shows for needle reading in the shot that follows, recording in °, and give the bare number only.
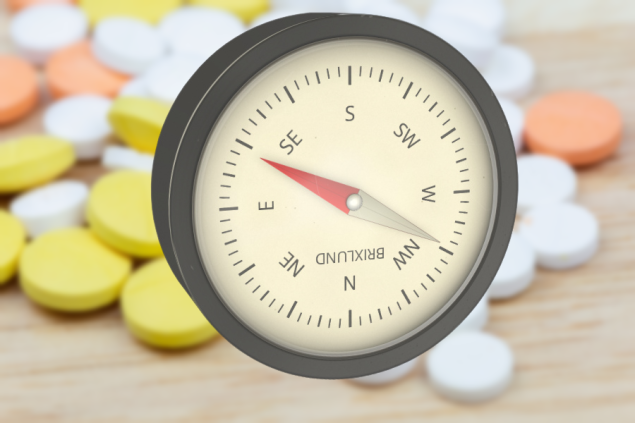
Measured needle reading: 117.5
